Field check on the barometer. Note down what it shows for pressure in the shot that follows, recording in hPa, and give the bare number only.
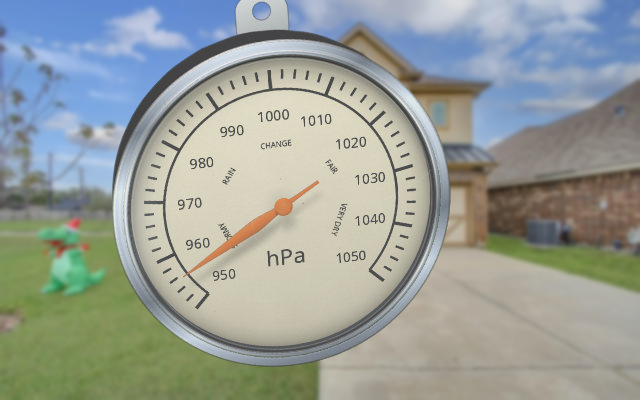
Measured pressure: 956
